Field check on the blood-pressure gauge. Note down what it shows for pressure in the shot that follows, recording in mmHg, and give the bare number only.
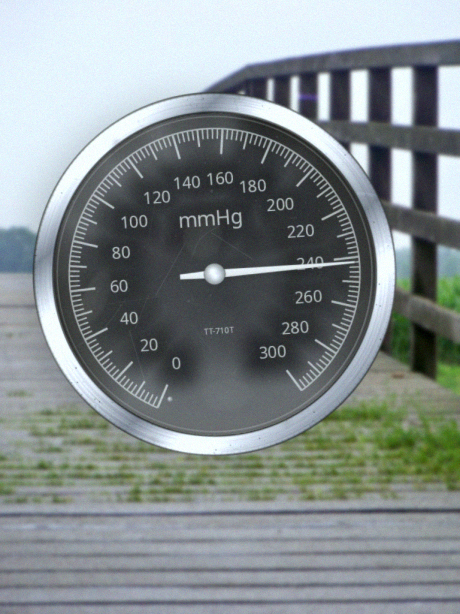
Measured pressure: 242
